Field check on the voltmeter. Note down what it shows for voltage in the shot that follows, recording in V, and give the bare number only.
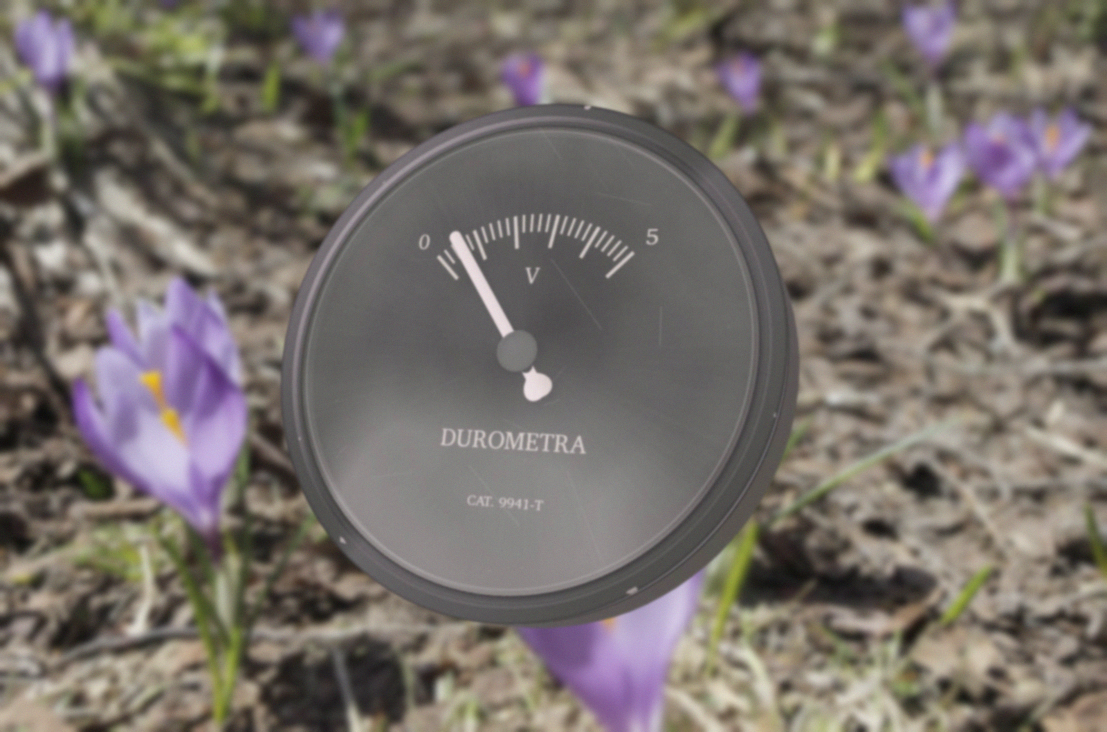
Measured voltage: 0.6
